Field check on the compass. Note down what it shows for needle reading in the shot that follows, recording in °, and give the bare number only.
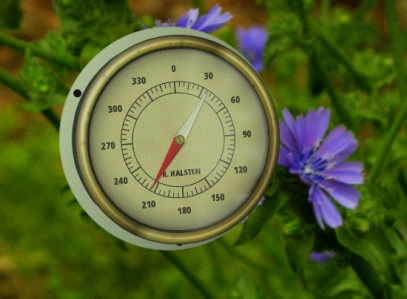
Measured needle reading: 215
